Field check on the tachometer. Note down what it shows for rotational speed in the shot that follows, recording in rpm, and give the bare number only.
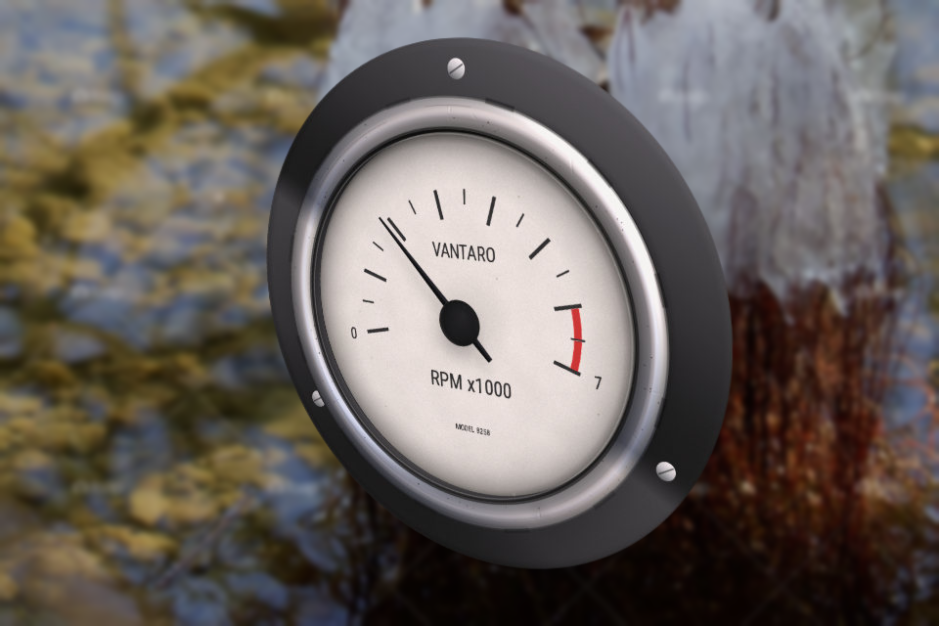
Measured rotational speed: 2000
